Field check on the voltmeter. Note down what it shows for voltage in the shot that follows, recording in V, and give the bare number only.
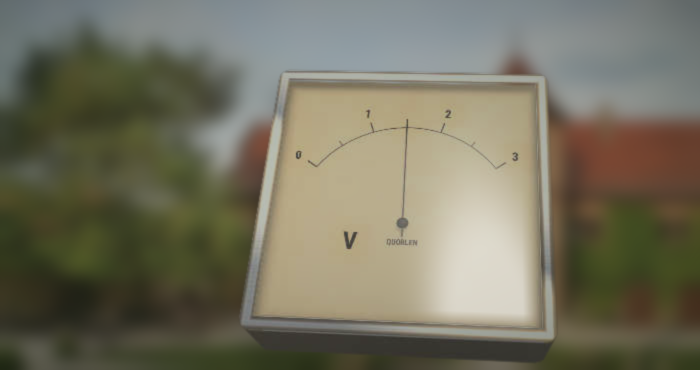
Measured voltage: 1.5
